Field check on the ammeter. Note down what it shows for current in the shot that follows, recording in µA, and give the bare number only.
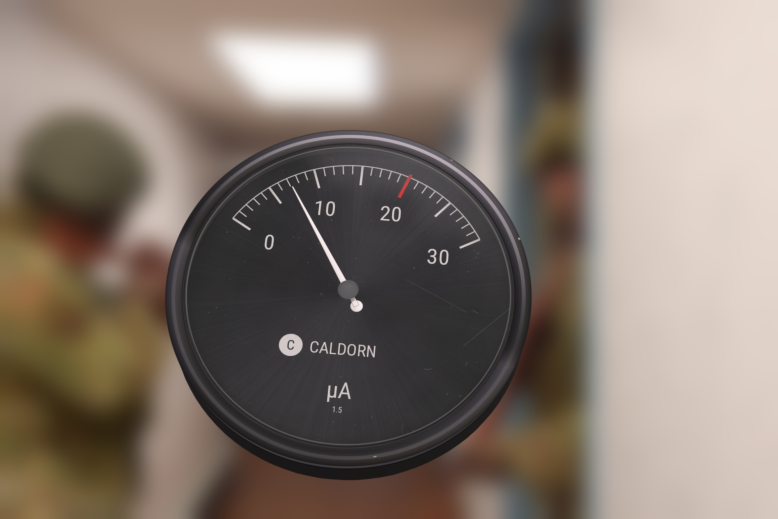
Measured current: 7
